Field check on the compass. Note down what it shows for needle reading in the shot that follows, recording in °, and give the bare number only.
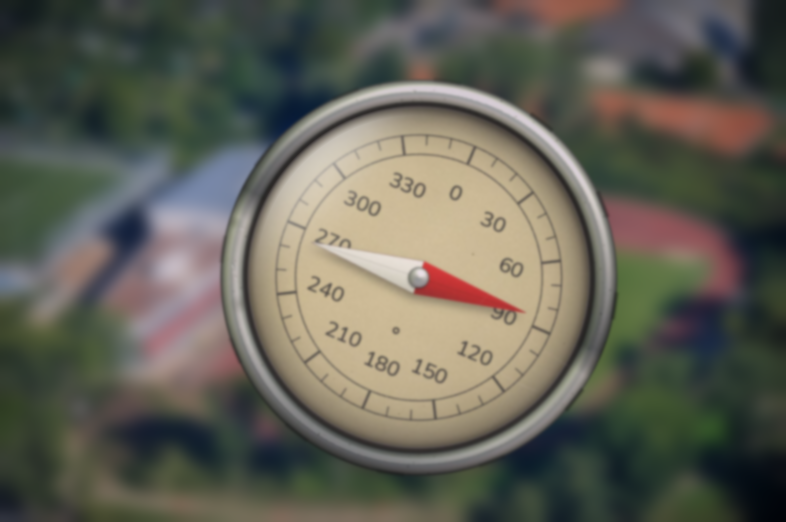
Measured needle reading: 85
